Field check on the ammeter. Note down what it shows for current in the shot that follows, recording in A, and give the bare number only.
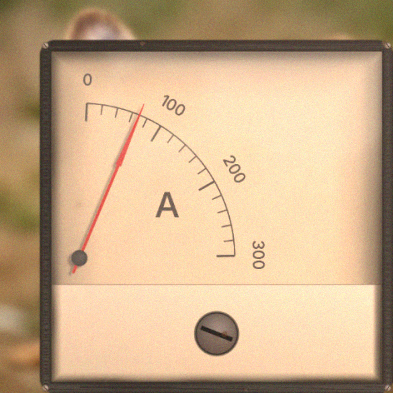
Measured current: 70
